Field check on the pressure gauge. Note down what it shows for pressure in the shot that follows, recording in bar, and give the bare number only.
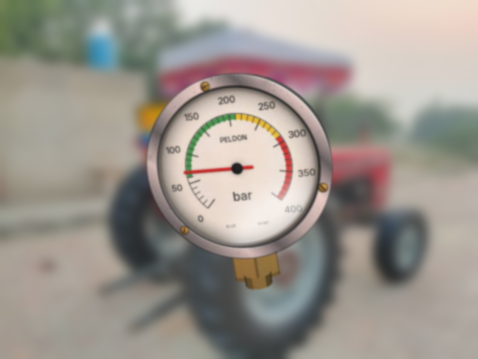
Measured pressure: 70
